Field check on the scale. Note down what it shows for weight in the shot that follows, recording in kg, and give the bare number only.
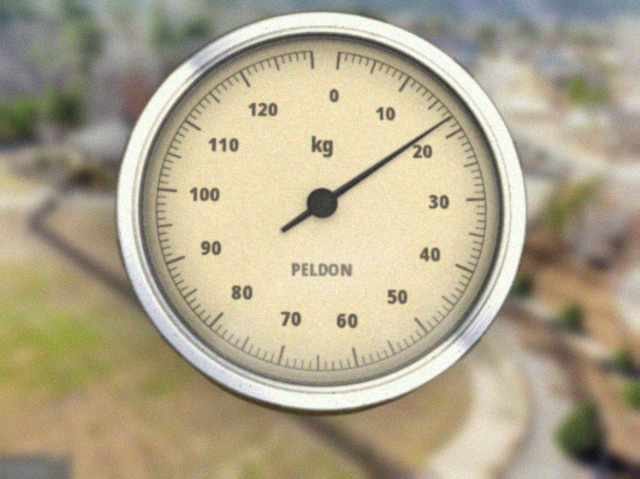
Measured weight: 18
